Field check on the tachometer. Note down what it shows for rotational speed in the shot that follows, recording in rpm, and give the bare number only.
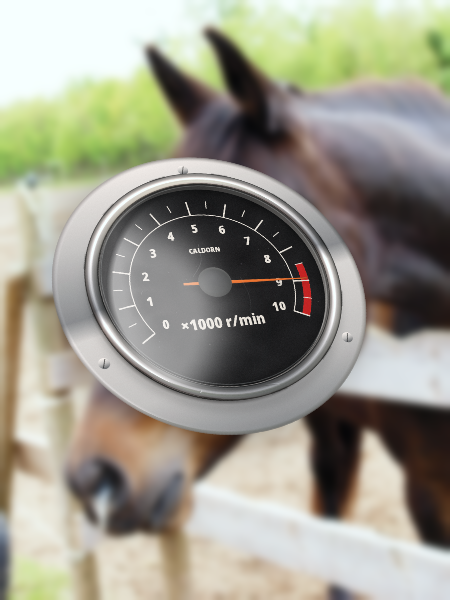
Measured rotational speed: 9000
